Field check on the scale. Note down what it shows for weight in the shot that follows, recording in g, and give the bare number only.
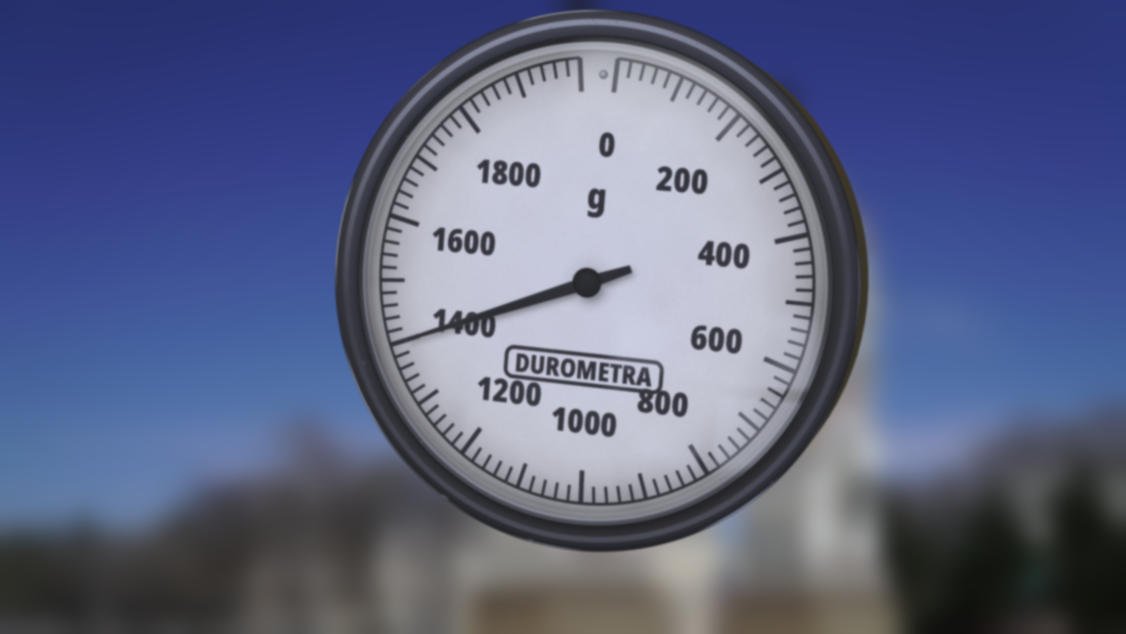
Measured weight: 1400
